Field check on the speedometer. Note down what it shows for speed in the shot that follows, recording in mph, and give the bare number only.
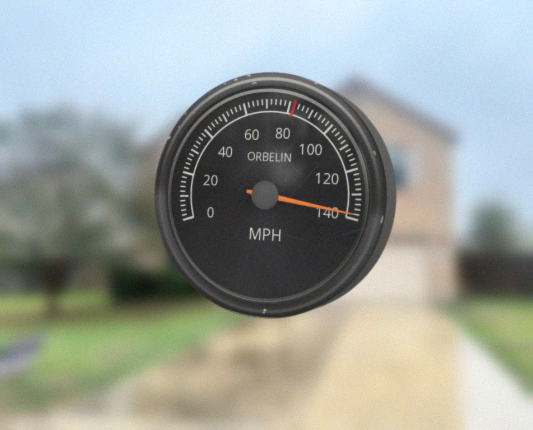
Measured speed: 138
